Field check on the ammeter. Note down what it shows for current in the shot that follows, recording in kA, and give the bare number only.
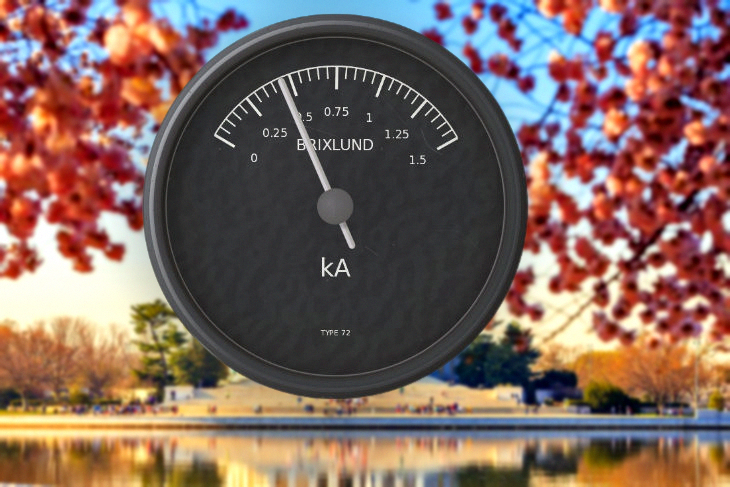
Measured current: 0.45
